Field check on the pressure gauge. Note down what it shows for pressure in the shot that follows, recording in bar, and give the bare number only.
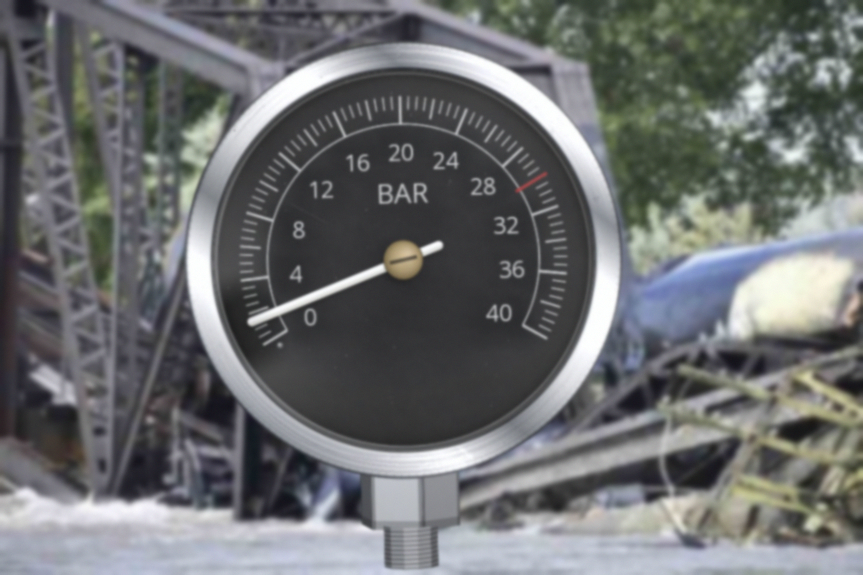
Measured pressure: 1.5
